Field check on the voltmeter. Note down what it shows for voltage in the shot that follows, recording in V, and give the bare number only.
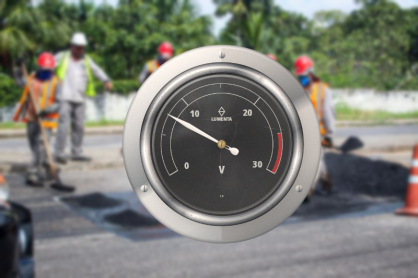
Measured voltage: 7.5
